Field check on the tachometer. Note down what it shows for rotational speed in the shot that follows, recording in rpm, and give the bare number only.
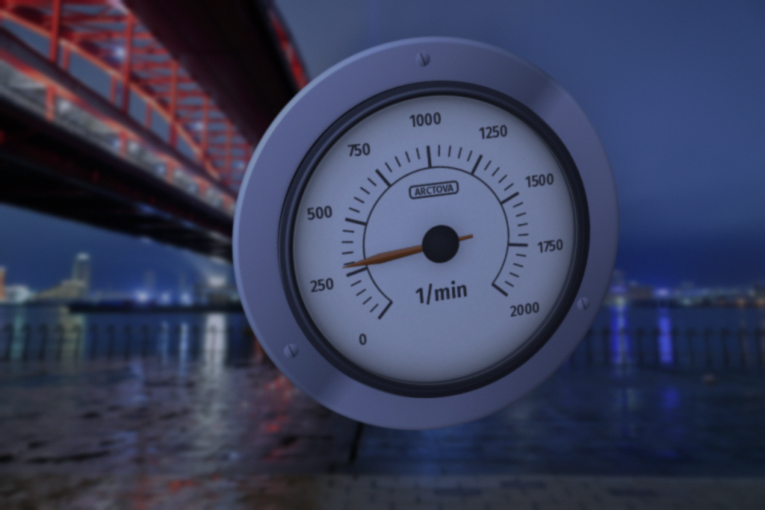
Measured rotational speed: 300
